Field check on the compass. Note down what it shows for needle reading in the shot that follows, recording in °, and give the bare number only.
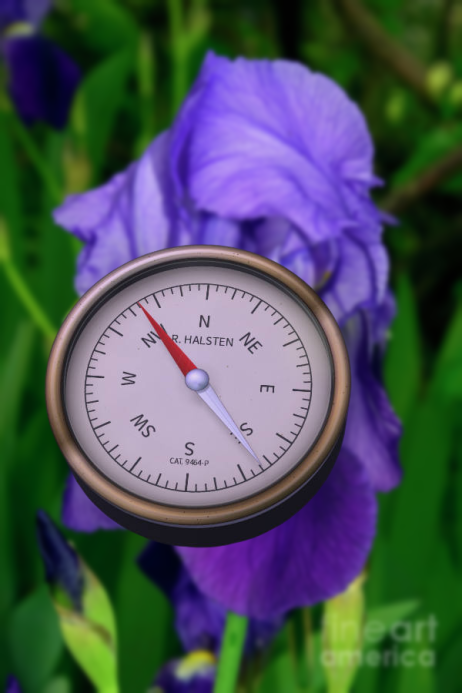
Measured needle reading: 320
